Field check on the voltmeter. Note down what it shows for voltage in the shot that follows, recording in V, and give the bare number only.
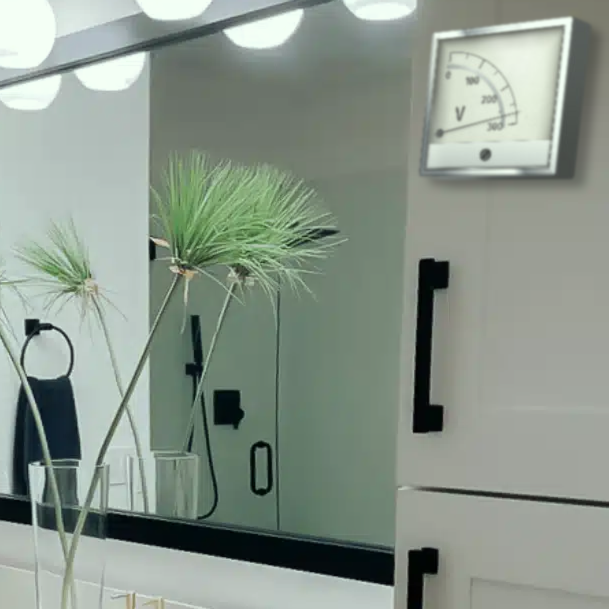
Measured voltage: 275
